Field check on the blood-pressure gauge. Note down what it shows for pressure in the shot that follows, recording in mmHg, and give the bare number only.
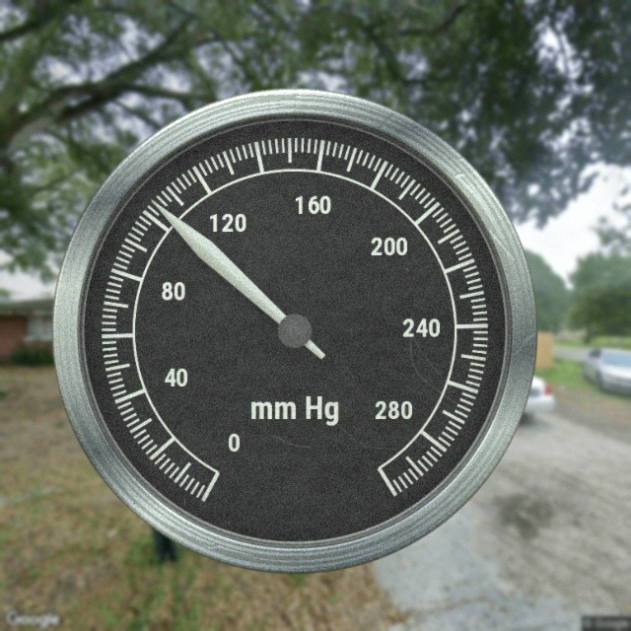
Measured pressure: 104
